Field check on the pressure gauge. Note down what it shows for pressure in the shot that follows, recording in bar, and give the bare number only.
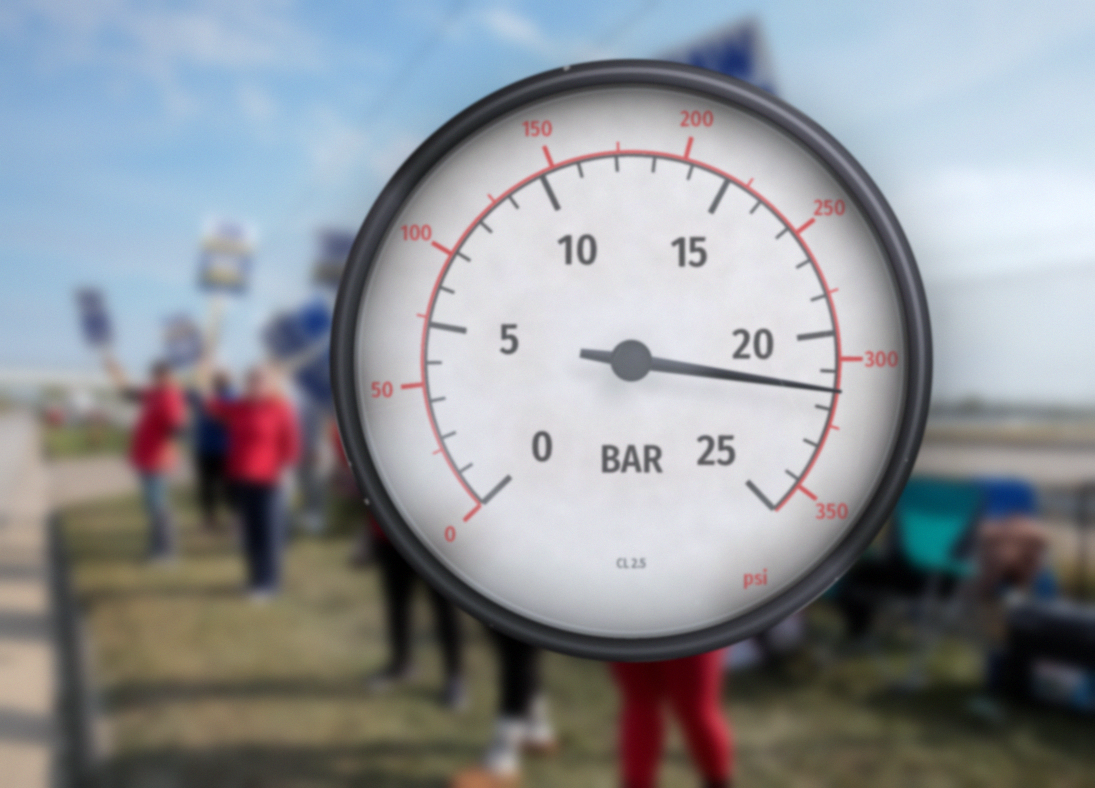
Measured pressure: 21.5
